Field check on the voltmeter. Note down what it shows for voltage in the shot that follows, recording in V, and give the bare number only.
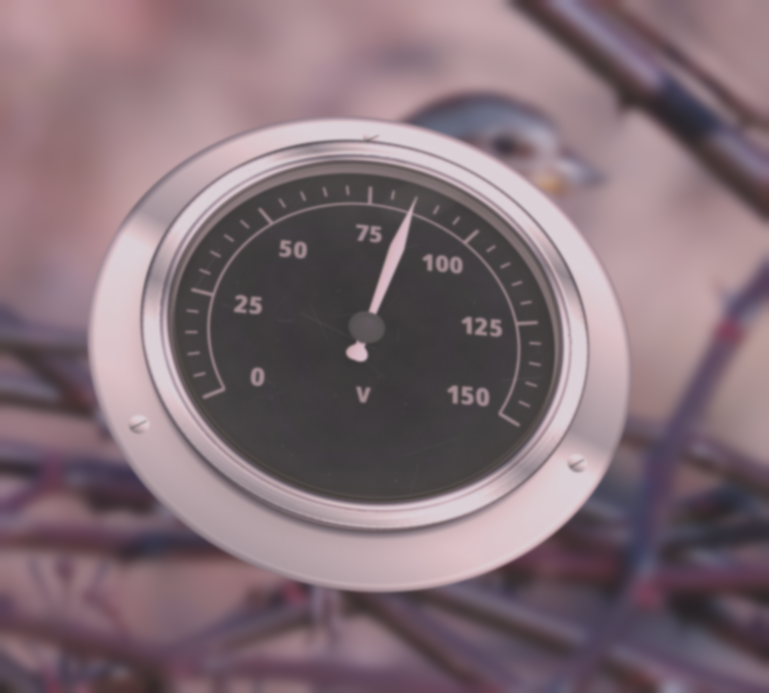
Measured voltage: 85
